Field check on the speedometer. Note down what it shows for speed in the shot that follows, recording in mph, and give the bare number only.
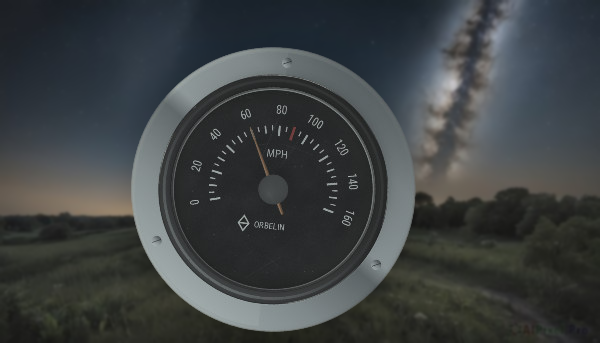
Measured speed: 60
